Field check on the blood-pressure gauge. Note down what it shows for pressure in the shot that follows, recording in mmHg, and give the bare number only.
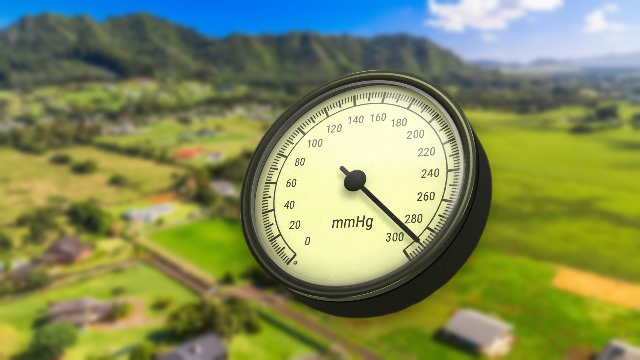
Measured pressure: 290
